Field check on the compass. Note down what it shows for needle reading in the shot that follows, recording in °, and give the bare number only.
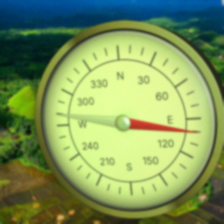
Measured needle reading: 100
